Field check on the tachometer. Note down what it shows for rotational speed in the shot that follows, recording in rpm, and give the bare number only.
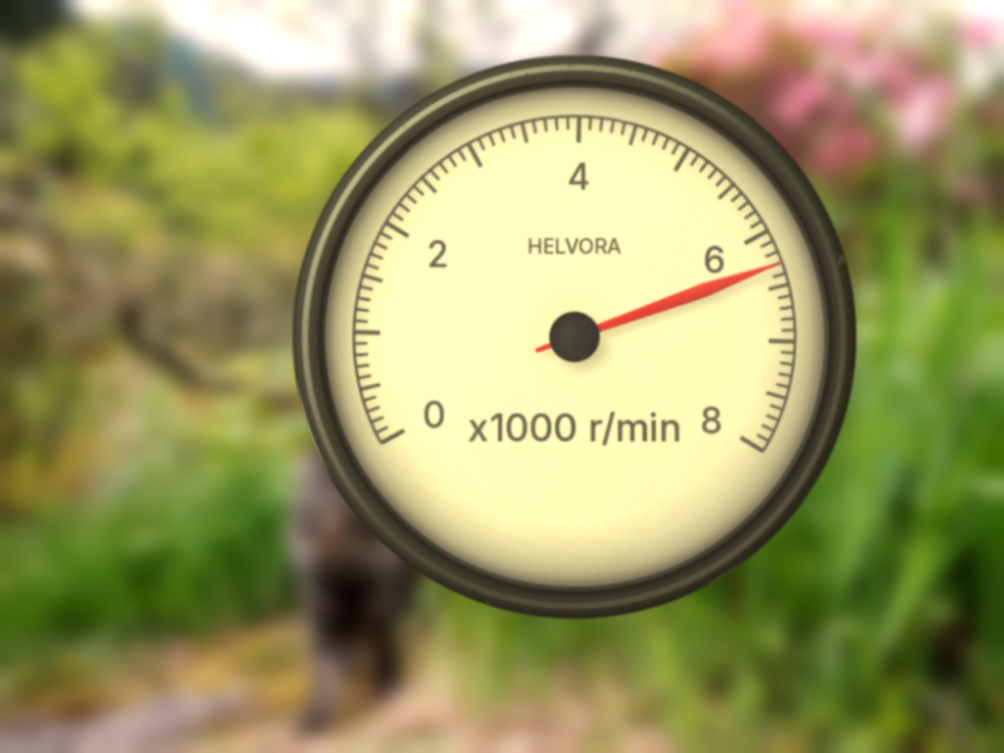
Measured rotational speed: 6300
